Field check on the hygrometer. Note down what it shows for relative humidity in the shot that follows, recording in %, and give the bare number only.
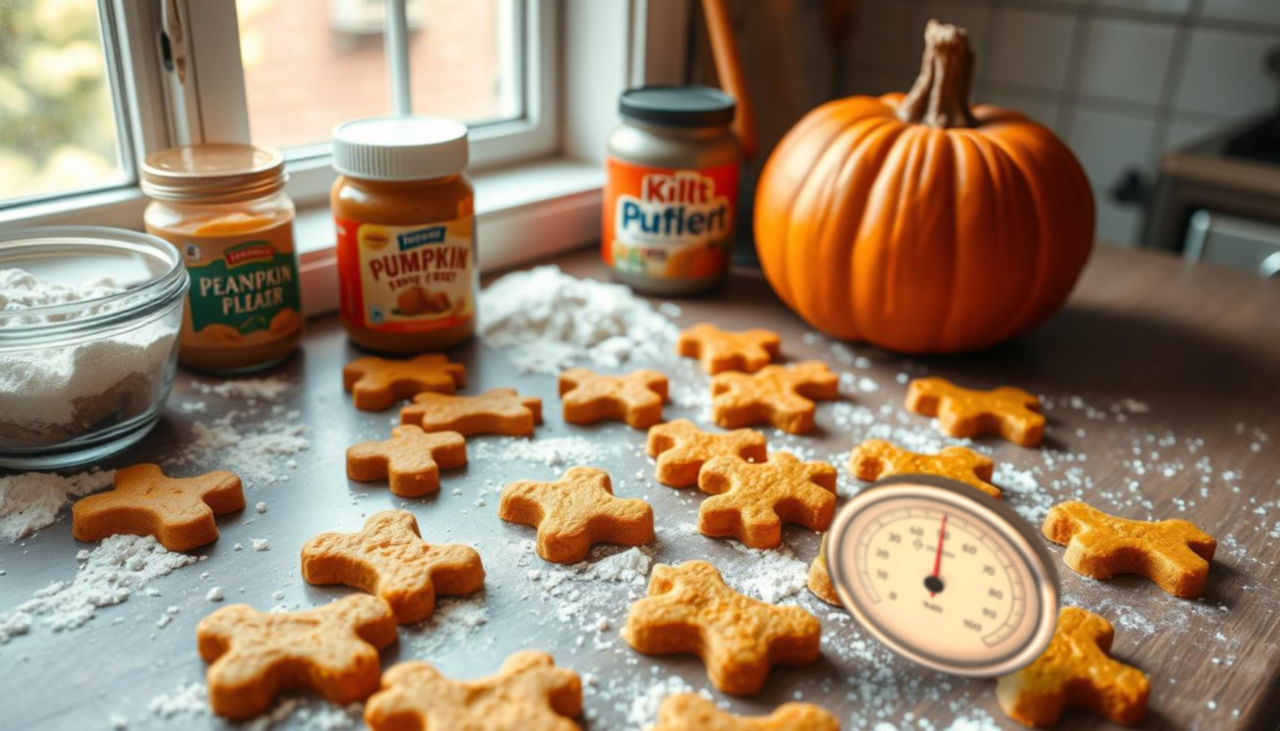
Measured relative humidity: 50
